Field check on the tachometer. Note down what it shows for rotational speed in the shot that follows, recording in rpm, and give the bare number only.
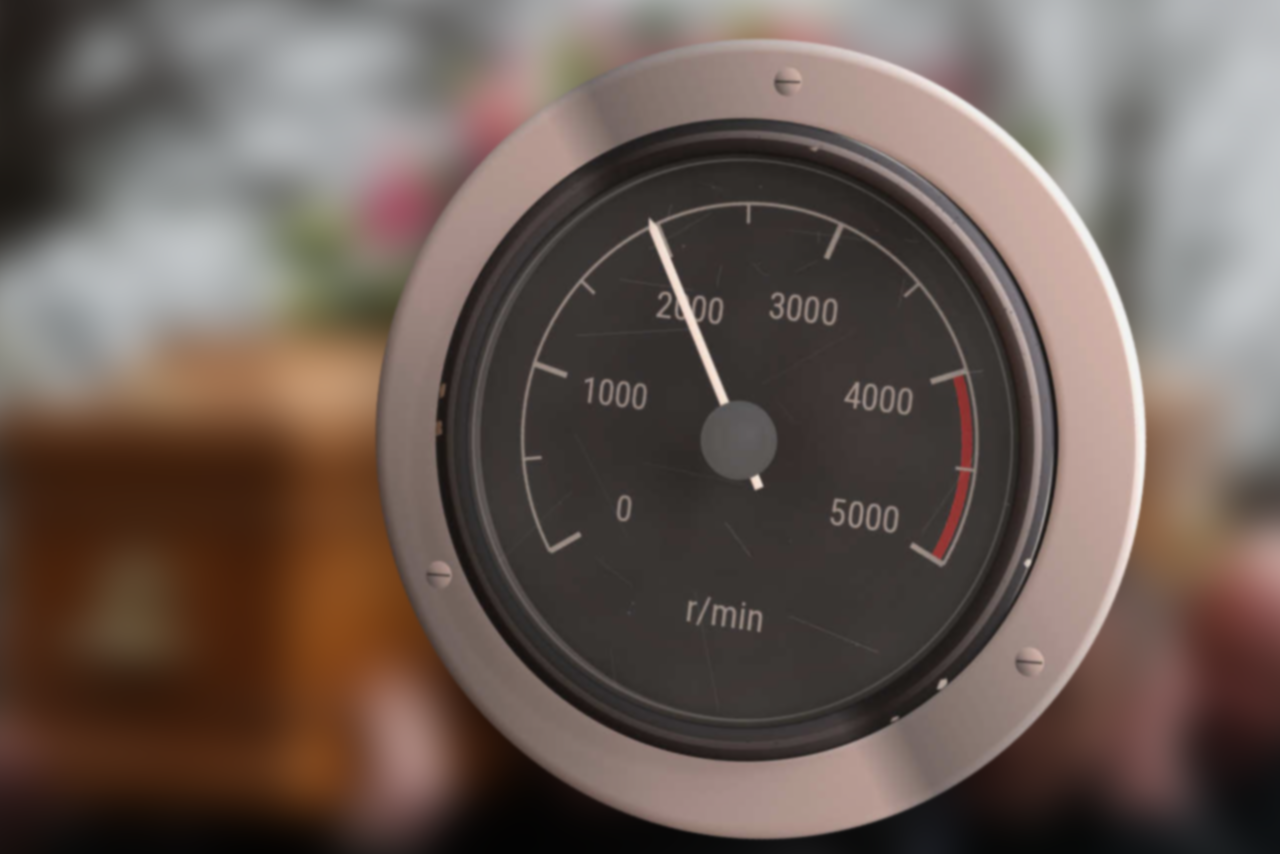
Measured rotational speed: 2000
